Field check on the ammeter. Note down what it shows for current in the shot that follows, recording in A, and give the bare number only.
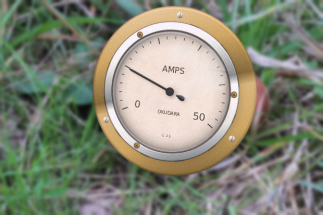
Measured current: 10
